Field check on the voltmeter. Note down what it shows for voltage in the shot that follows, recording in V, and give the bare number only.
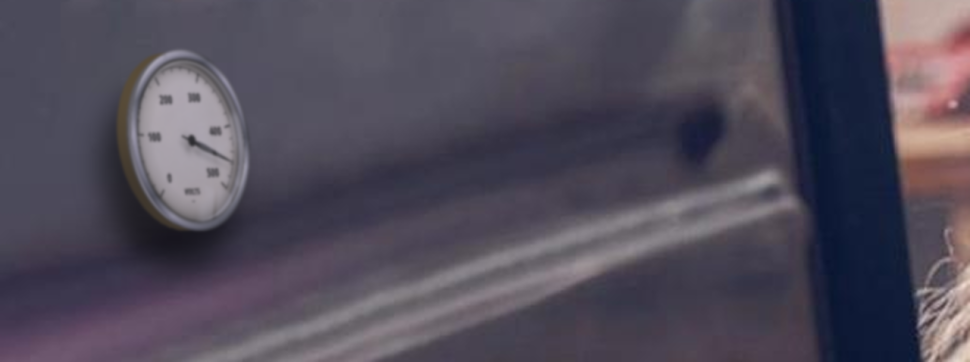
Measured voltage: 460
